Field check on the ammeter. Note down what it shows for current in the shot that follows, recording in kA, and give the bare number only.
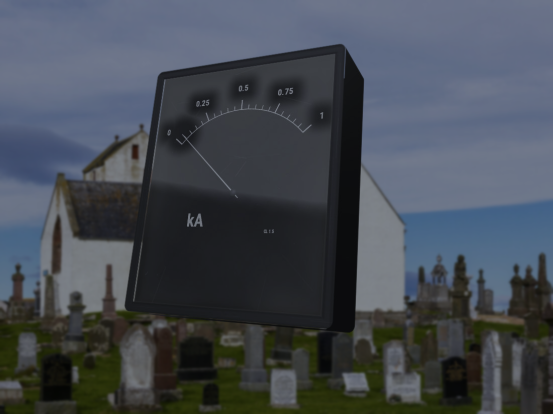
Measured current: 0.05
